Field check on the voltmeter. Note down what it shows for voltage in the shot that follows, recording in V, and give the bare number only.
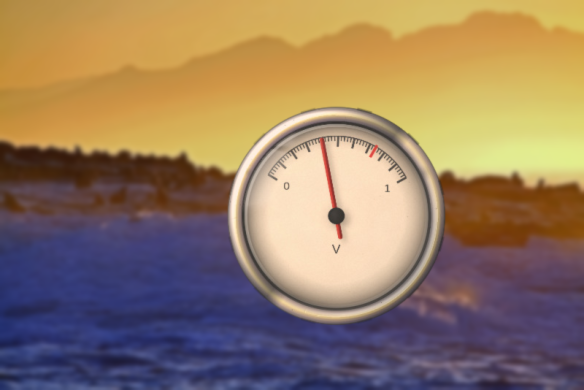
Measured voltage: 0.4
